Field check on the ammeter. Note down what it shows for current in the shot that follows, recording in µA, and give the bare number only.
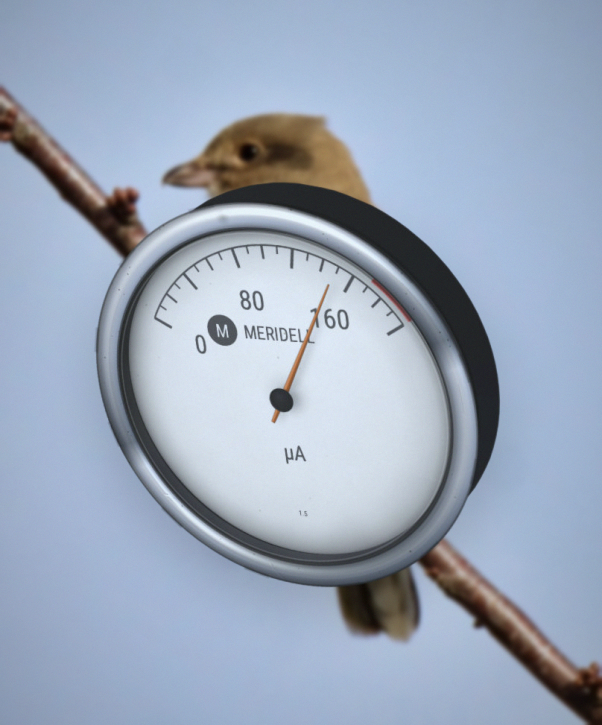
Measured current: 150
